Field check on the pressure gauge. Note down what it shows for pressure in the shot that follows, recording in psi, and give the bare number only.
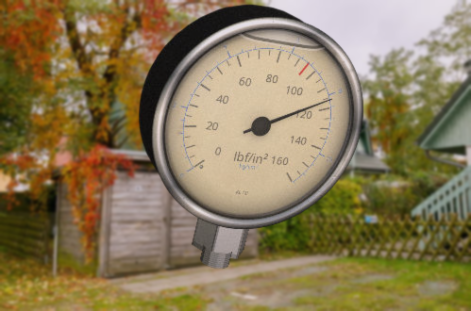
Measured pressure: 115
